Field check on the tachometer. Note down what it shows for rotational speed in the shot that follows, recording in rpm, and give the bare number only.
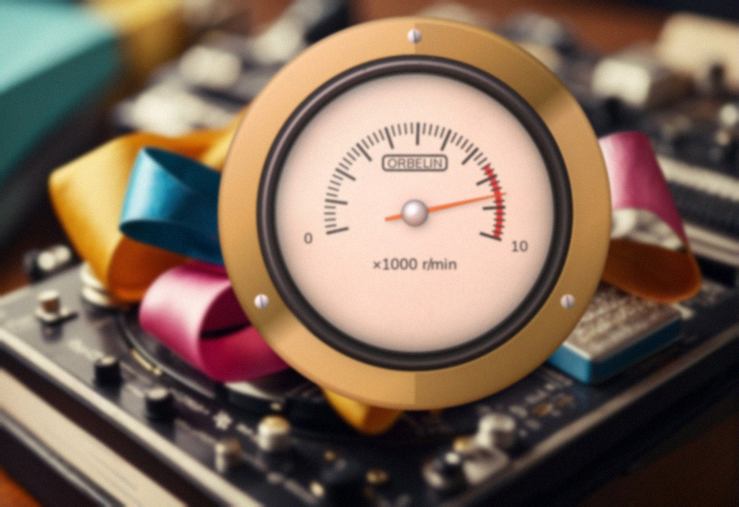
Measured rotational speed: 8600
